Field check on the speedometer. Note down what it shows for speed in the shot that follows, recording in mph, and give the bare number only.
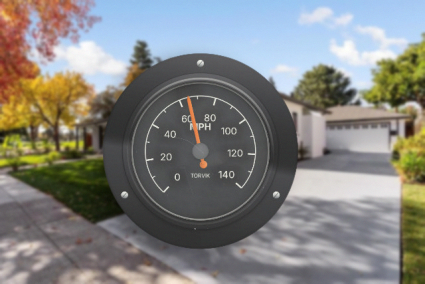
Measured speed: 65
